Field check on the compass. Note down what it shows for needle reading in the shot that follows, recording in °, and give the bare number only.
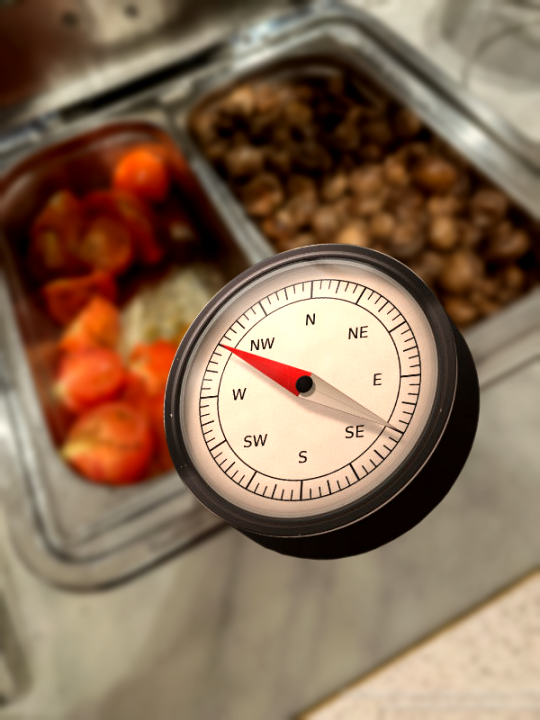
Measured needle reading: 300
